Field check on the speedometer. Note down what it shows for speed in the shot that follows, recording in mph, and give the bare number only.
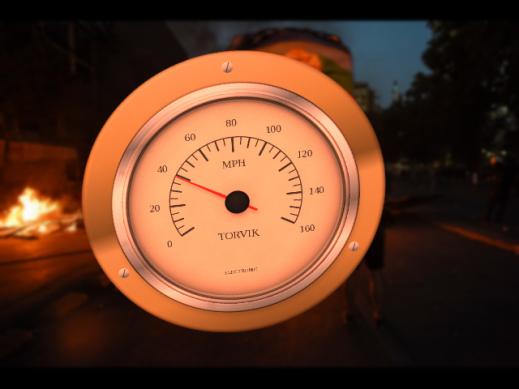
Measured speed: 40
